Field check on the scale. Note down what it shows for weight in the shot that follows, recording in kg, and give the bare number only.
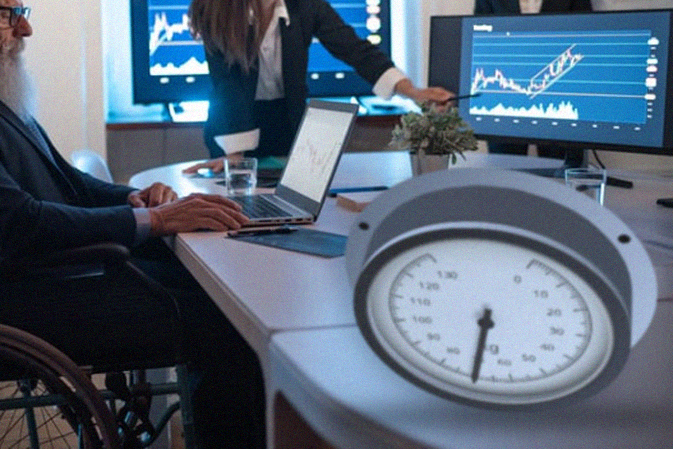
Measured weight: 70
